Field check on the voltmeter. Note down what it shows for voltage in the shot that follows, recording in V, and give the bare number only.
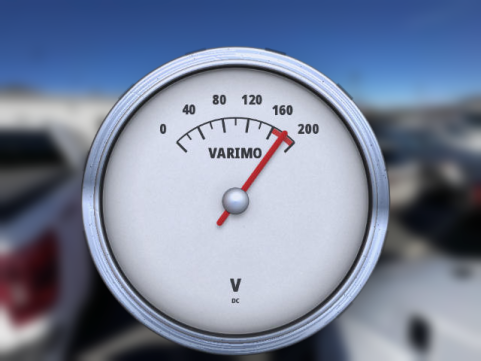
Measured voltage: 180
